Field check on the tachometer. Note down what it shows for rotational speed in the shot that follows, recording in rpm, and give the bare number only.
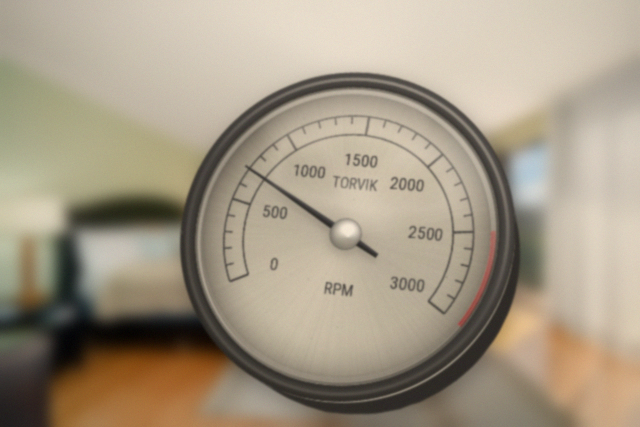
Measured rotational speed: 700
